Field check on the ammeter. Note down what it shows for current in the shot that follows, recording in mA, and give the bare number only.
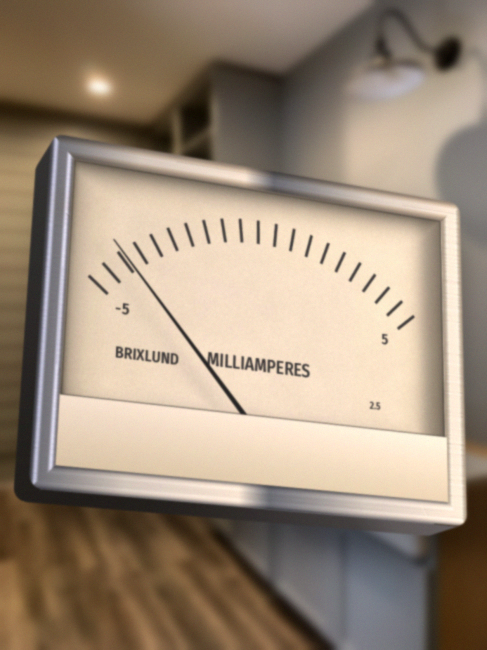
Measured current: -4
